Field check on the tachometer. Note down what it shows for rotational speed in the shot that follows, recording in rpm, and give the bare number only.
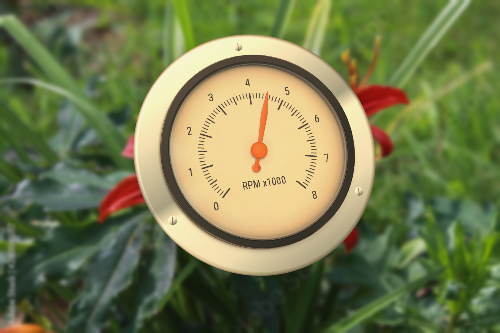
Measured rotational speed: 4500
